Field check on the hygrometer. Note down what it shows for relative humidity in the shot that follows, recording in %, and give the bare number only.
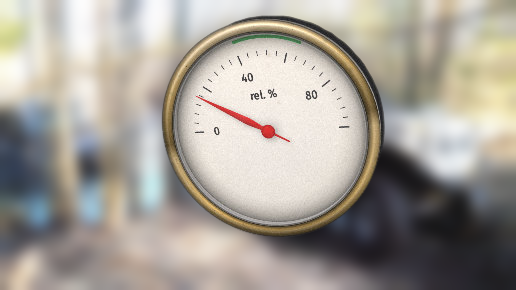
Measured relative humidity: 16
